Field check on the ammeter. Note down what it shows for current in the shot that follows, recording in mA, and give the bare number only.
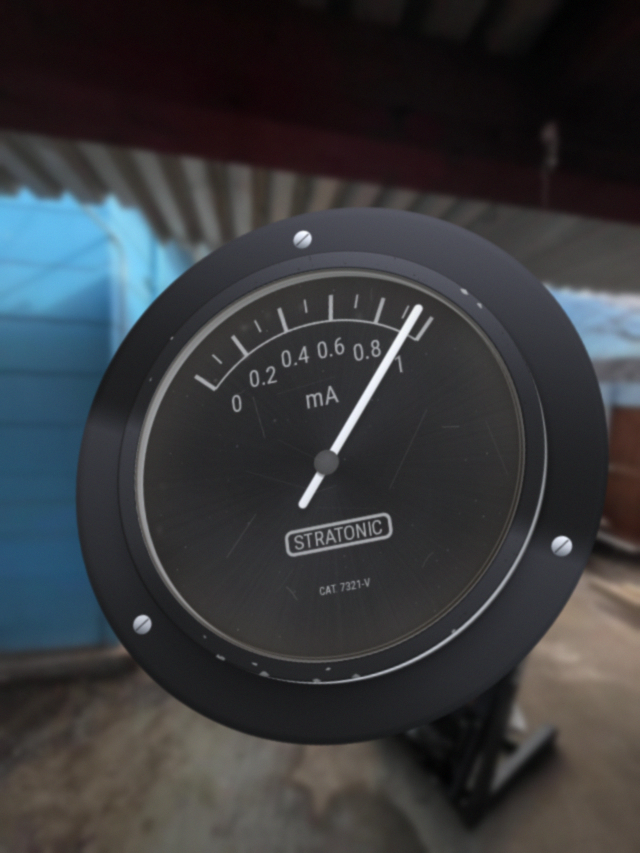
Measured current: 0.95
